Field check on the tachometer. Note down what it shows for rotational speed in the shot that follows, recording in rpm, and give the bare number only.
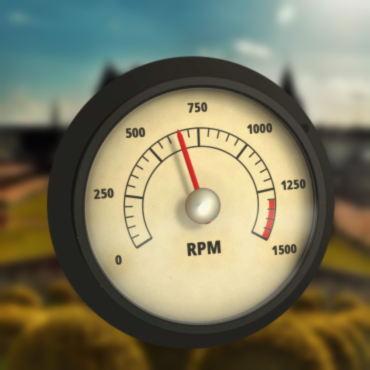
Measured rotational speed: 650
